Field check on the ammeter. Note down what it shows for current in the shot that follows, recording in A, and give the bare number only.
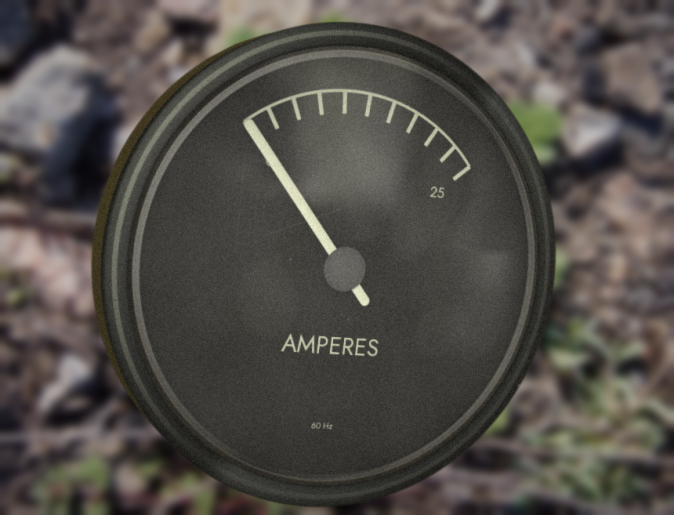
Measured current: 0
